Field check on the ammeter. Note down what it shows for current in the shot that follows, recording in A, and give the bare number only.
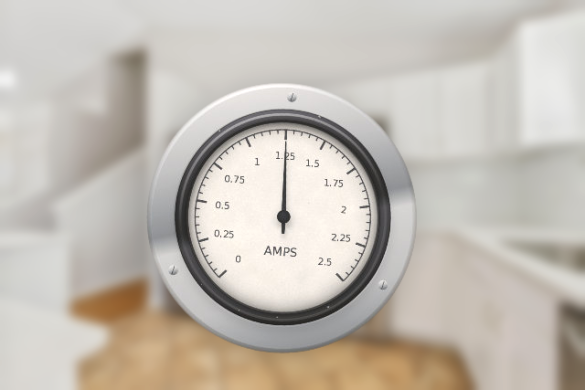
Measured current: 1.25
